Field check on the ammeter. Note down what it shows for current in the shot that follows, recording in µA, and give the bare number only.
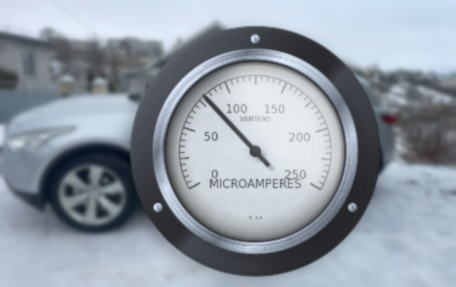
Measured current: 80
